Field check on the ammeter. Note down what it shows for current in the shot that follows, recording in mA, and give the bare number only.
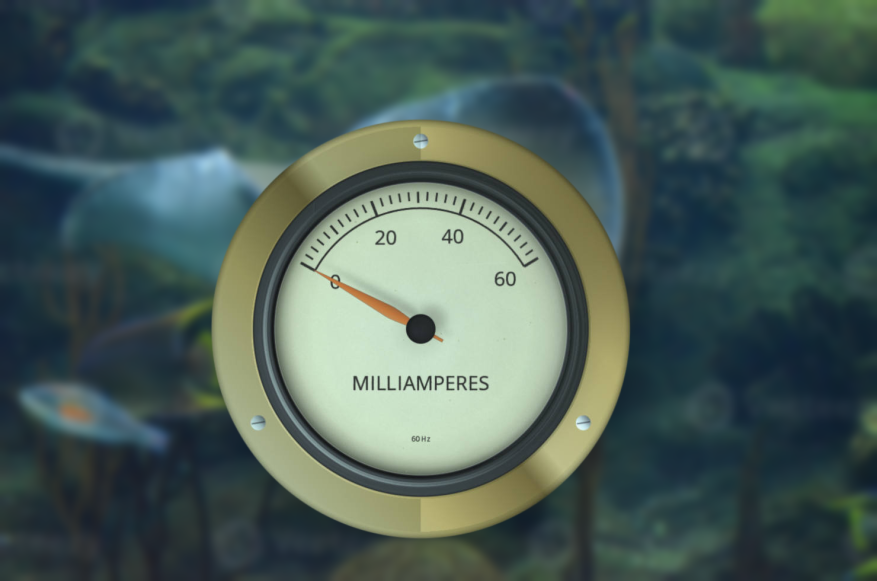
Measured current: 0
